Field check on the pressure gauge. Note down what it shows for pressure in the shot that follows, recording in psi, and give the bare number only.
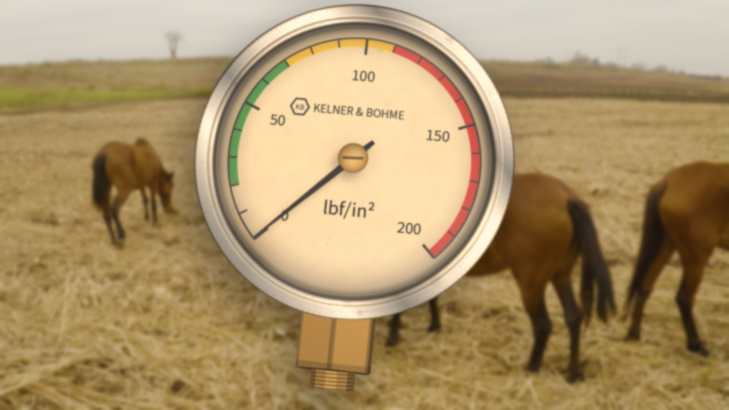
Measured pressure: 0
